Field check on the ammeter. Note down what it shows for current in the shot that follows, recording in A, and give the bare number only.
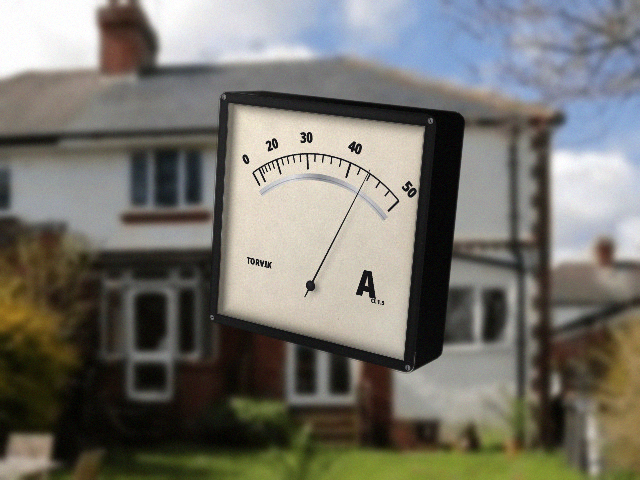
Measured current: 44
